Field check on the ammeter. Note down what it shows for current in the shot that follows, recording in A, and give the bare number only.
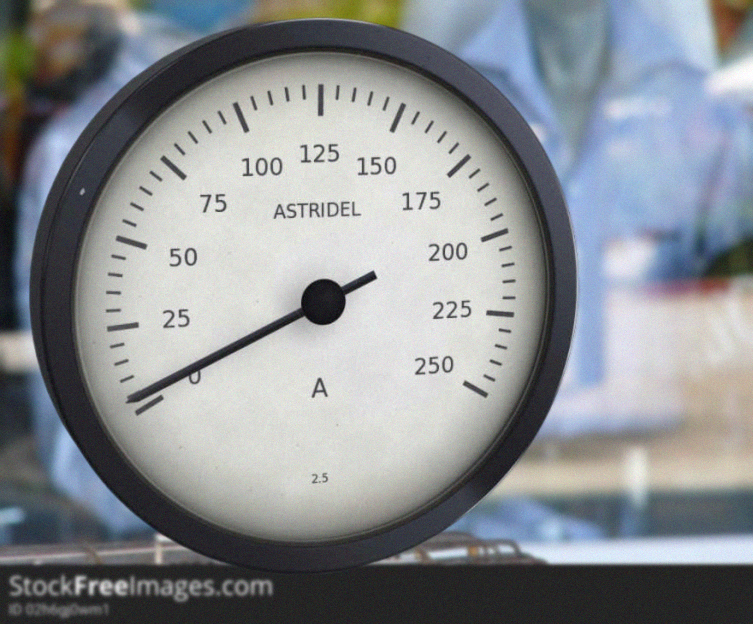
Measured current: 5
